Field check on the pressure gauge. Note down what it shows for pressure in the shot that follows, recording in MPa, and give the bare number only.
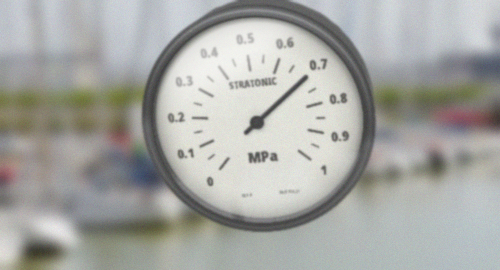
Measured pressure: 0.7
